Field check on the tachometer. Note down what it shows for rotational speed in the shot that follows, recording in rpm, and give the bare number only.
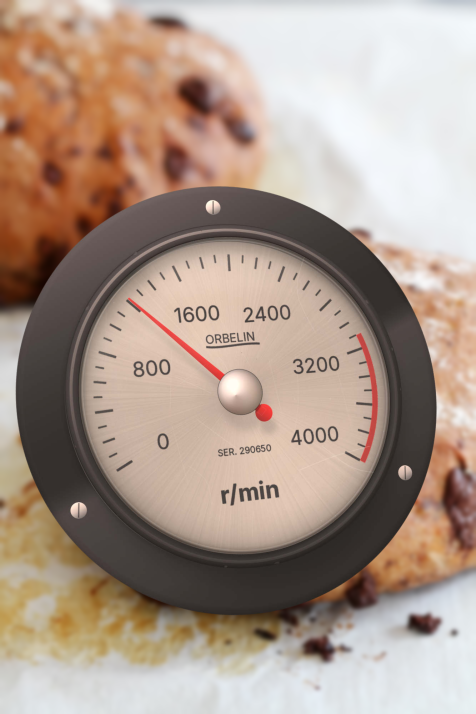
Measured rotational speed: 1200
